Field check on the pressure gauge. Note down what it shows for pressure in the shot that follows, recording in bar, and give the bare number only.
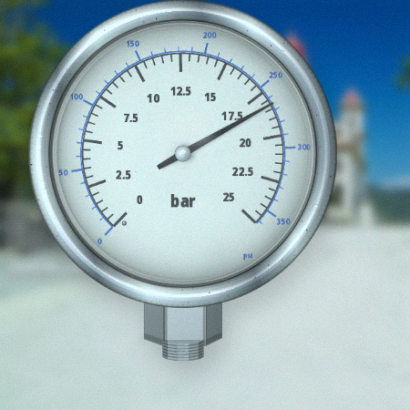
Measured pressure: 18.25
